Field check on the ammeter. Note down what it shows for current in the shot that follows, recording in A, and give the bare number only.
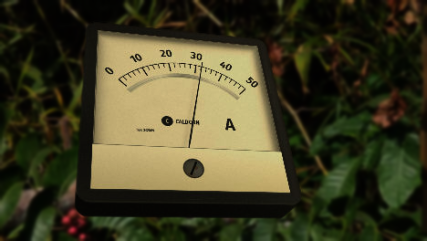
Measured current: 32
